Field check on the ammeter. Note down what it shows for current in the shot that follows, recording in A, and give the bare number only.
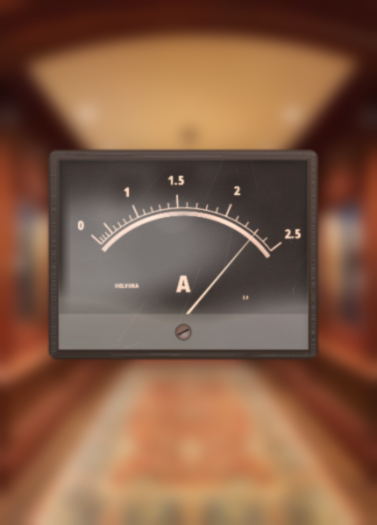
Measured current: 2.3
